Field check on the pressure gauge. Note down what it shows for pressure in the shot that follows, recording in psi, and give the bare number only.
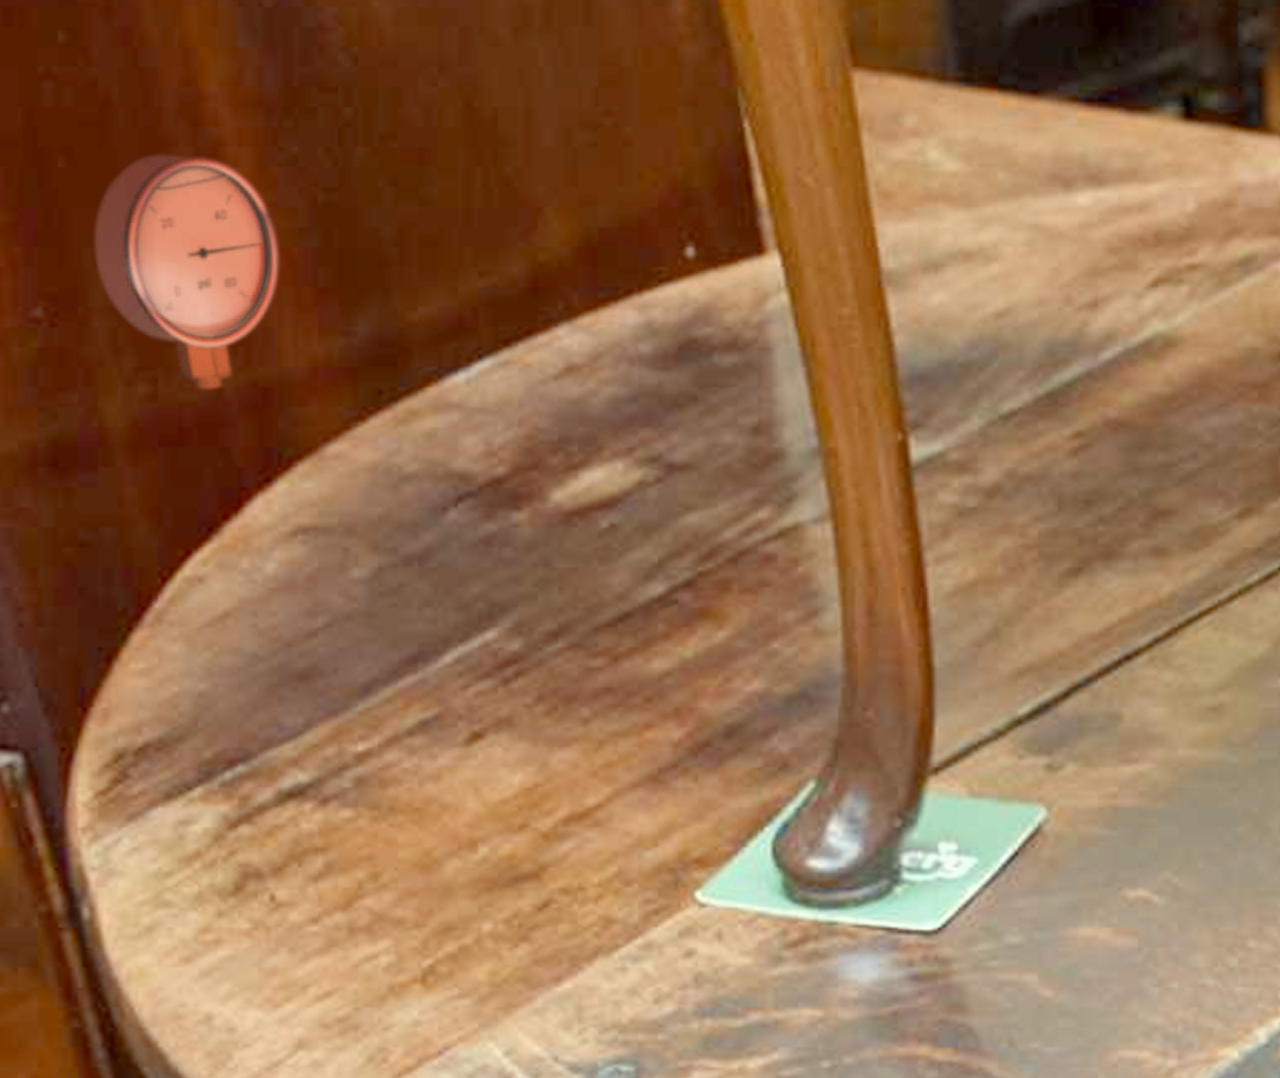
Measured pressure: 50
